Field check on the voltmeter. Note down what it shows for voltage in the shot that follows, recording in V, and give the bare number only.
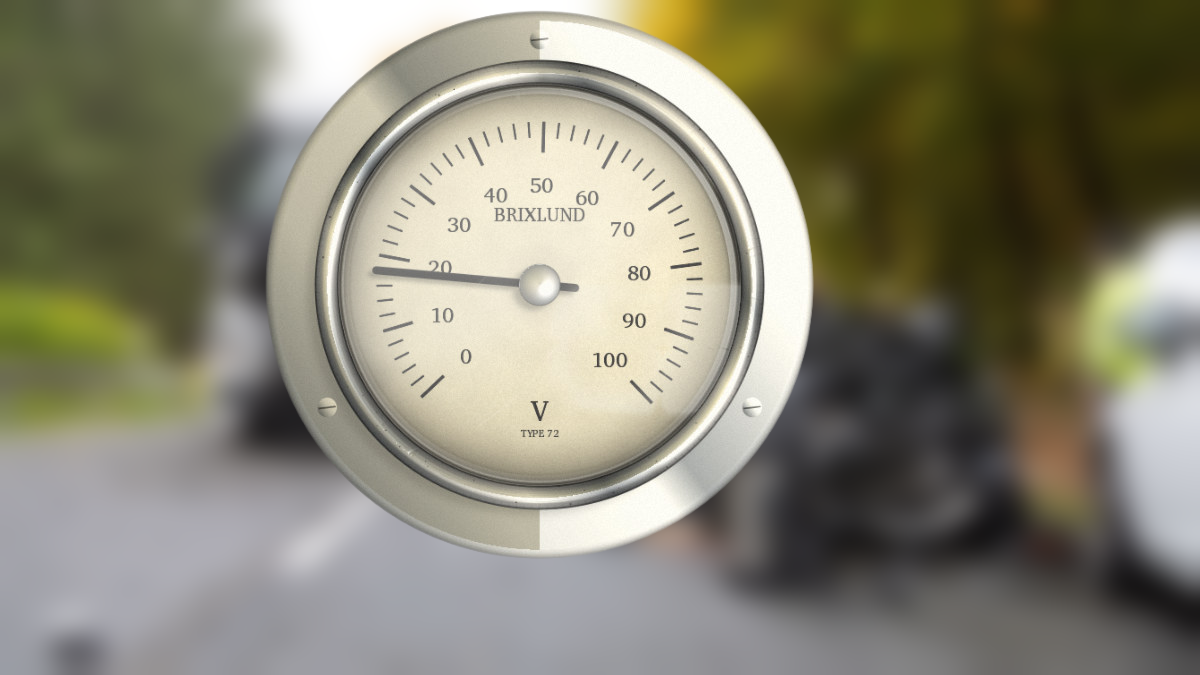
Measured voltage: 18
